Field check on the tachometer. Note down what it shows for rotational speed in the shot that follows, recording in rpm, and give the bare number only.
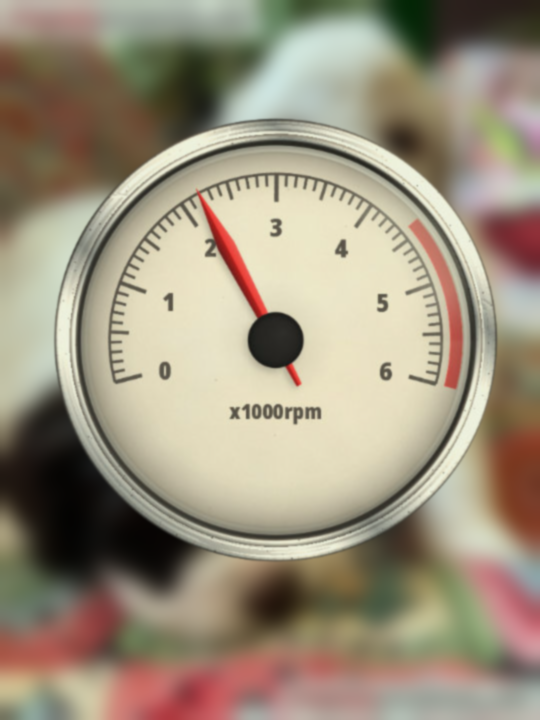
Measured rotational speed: 2200
